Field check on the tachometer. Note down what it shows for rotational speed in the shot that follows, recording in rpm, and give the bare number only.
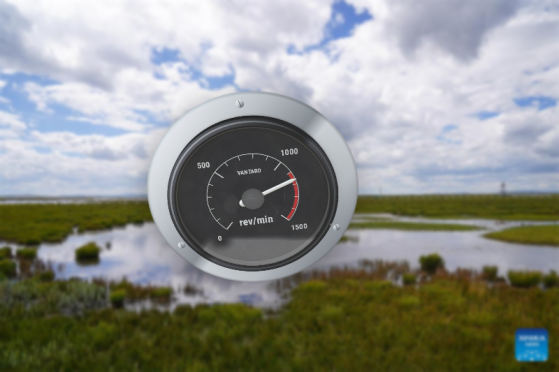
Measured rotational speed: 1150
